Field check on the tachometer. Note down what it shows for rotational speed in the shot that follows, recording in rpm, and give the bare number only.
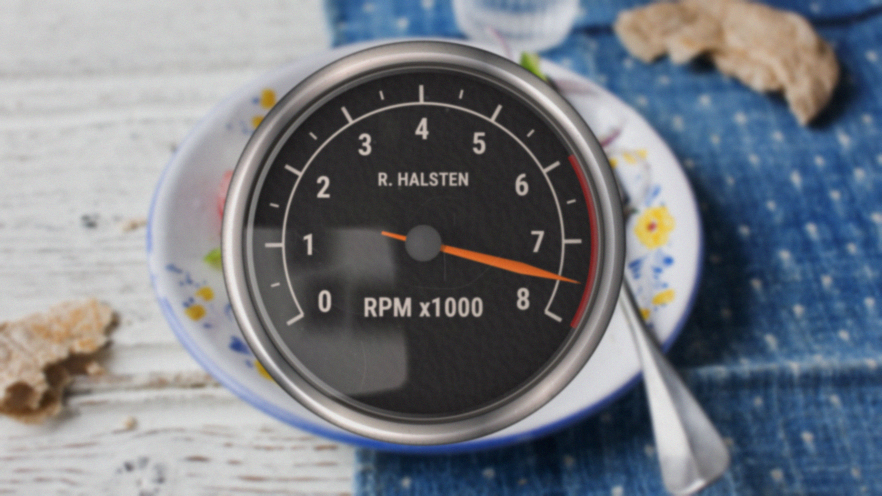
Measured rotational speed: 7500
